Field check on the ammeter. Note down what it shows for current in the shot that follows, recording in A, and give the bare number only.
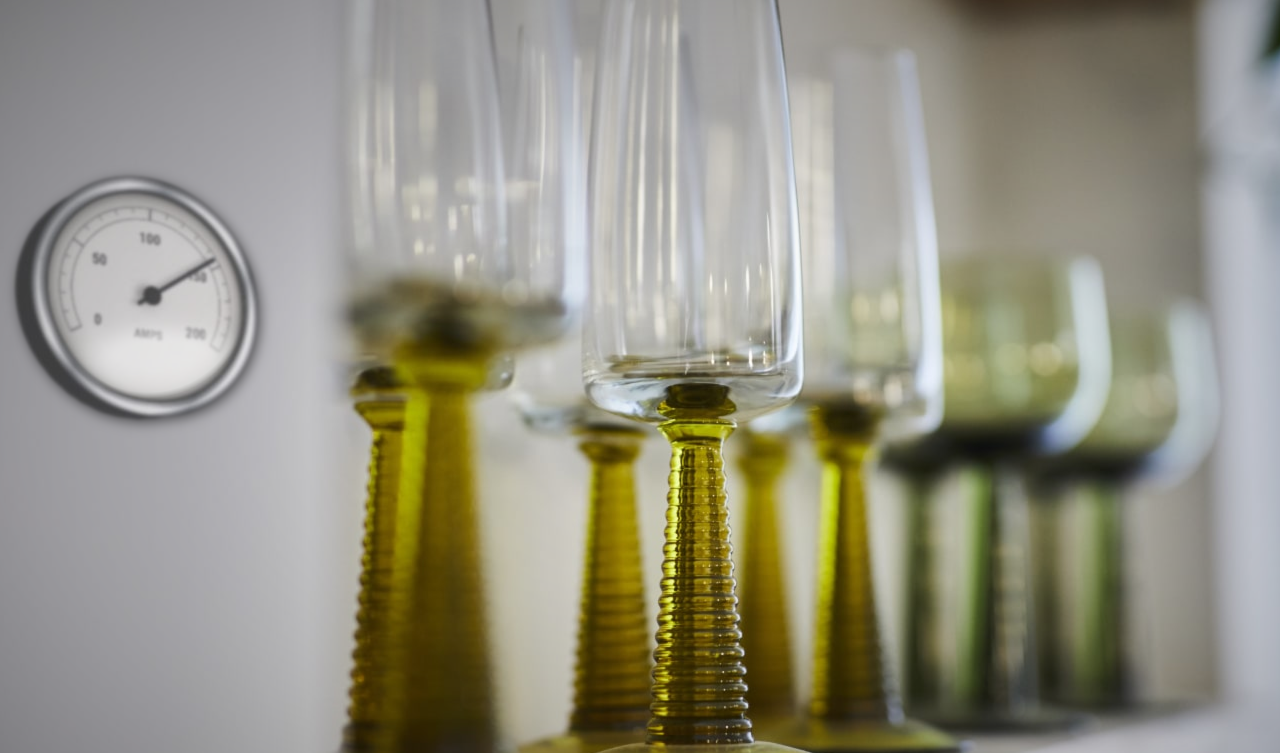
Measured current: 145
